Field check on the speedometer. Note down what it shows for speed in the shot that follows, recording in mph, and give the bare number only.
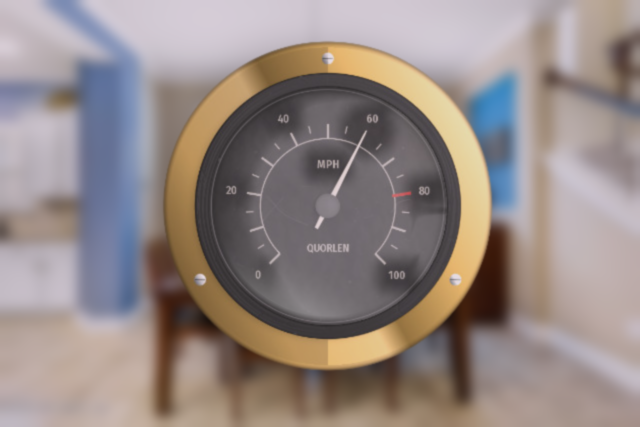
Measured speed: 60
